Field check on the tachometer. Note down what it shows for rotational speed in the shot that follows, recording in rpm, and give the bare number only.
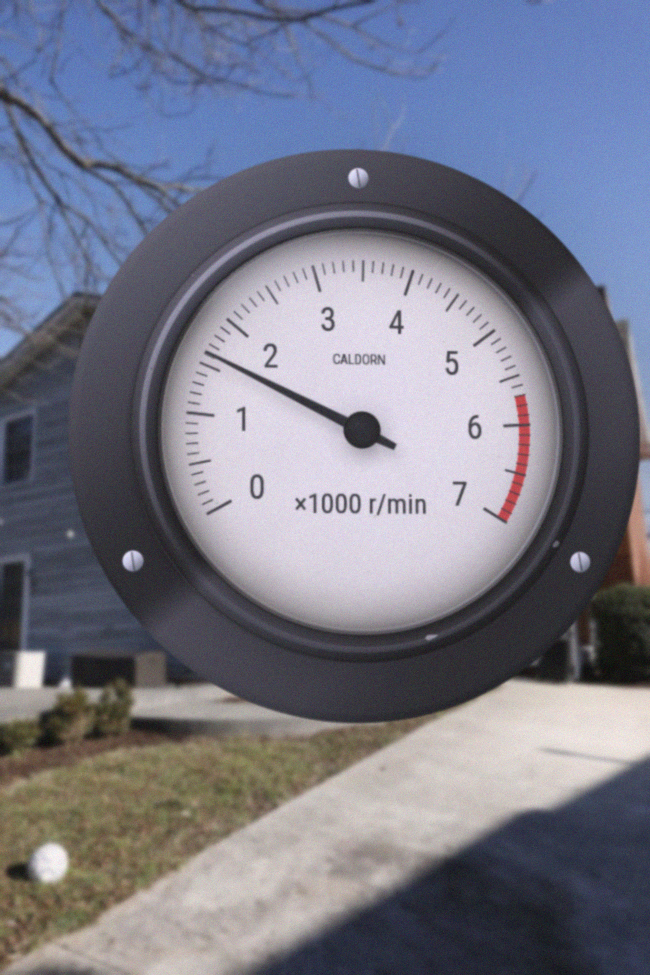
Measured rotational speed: 1600
